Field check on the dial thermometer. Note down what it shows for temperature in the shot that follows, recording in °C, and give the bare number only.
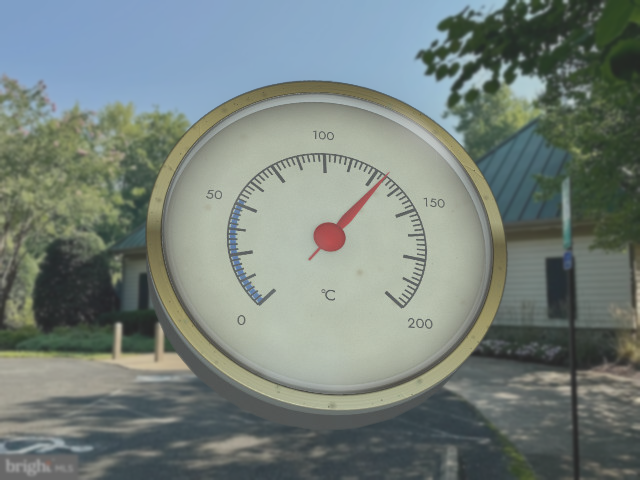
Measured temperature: 130
